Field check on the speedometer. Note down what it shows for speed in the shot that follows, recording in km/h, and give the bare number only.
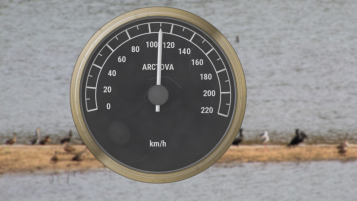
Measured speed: 110
